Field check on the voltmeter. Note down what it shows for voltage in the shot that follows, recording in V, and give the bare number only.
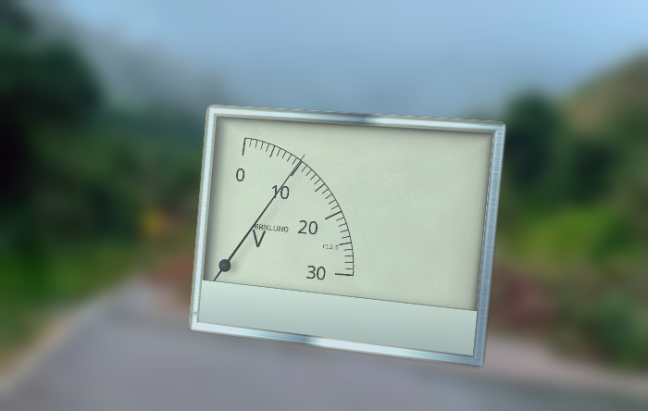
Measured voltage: 10
